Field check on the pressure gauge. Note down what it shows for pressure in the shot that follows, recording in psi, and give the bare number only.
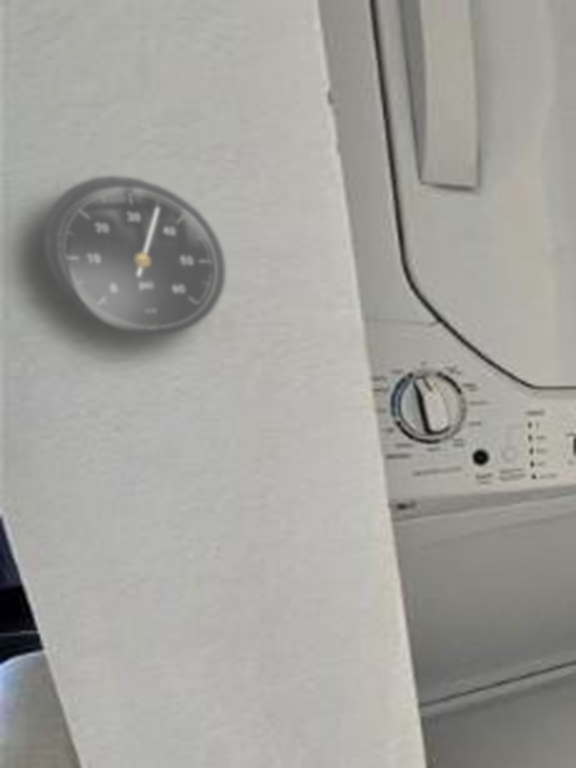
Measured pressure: 35
